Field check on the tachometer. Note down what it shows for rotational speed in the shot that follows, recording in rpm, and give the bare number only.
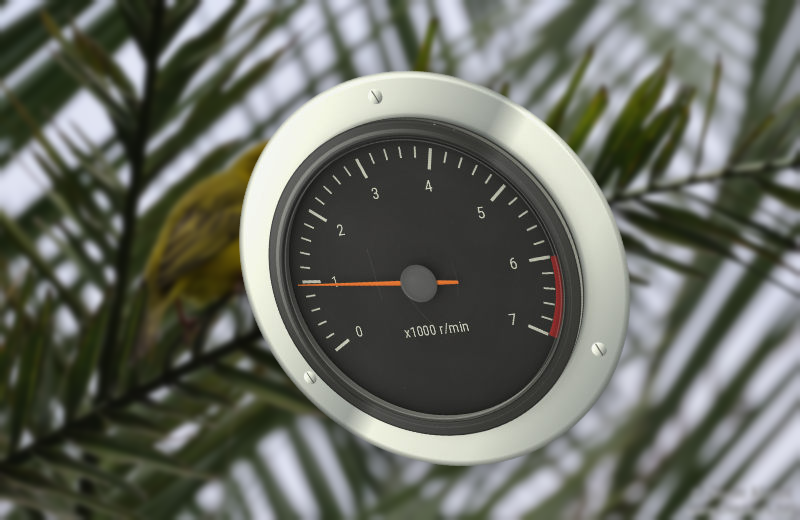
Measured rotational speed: 1000
